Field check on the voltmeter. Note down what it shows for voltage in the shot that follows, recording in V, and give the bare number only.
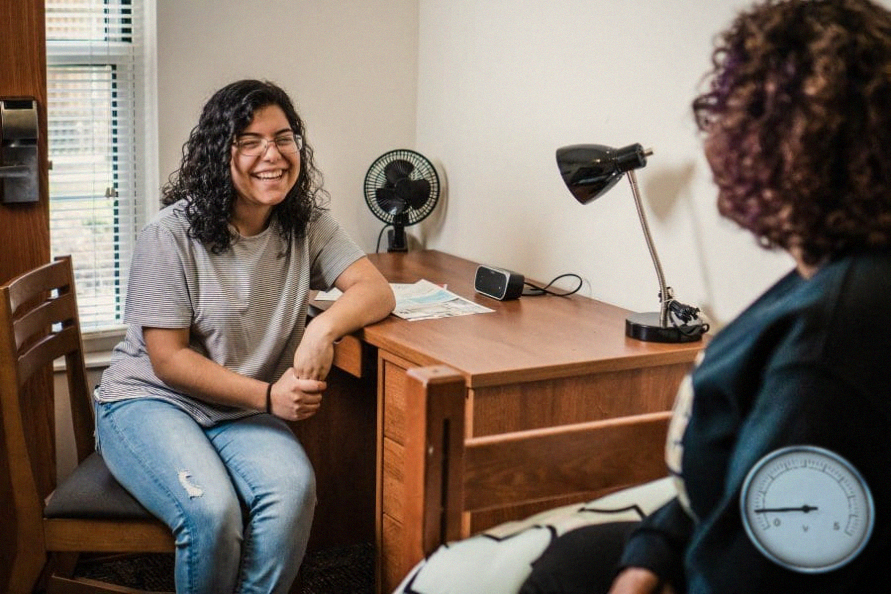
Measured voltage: 0.5
